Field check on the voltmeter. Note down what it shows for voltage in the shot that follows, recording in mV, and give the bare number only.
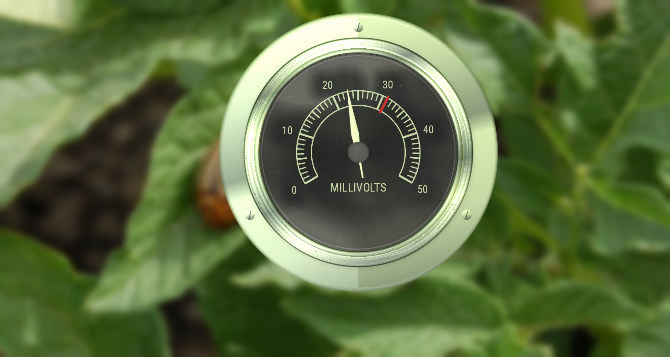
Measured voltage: 23
